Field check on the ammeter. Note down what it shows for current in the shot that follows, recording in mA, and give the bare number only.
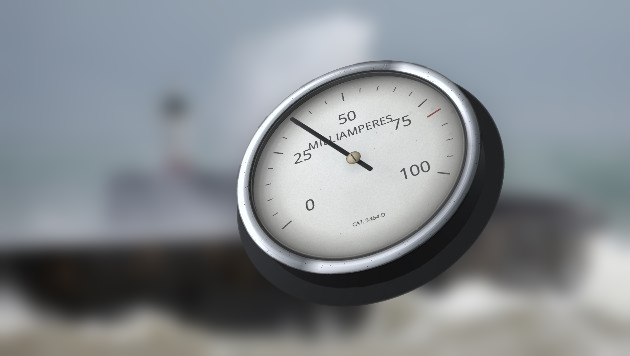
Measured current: 35
